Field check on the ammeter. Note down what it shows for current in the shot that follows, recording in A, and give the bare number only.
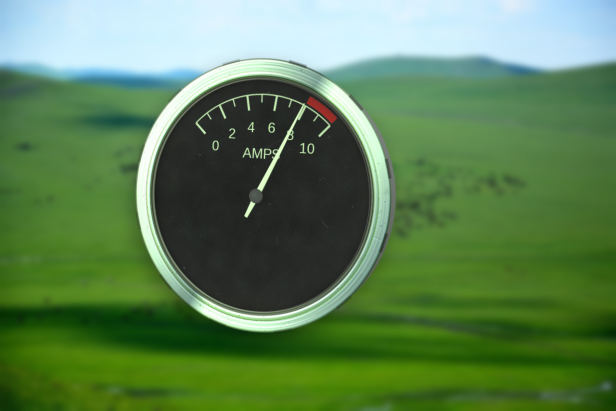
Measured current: 8
